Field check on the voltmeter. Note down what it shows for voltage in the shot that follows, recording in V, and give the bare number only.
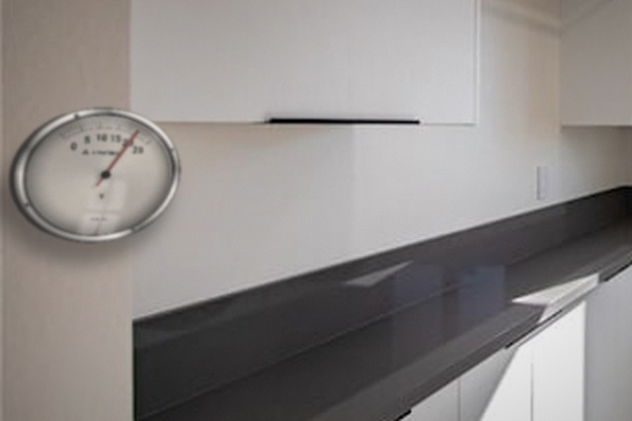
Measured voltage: 20
